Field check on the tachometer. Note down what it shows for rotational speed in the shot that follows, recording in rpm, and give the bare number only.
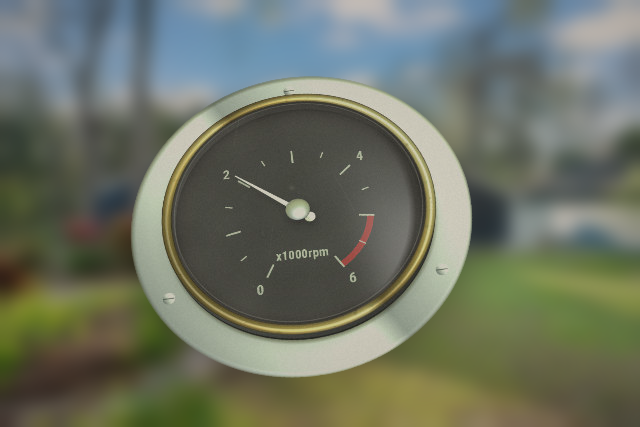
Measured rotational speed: 2000
